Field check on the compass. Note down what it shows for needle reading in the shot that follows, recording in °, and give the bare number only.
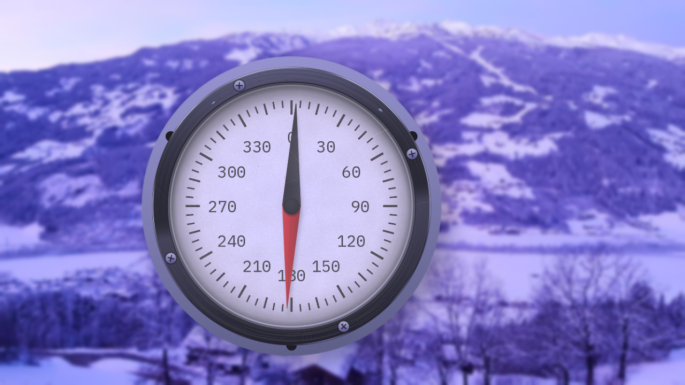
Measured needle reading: 182.5
